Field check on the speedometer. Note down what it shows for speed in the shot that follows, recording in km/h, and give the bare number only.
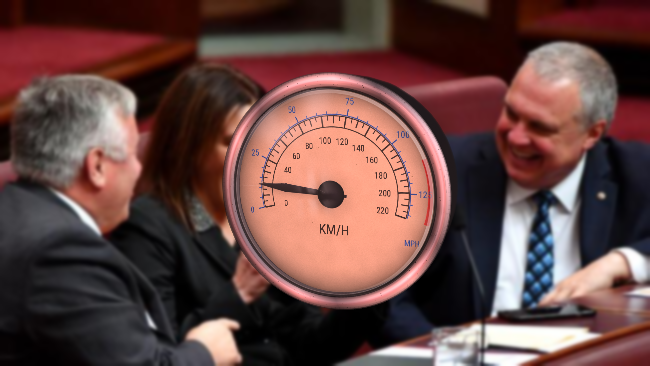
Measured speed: 20
